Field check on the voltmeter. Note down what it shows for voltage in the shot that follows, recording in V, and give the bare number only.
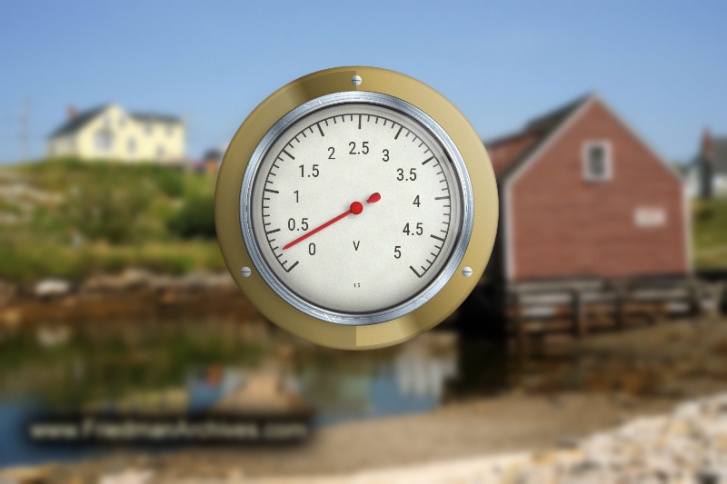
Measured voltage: 0.25
